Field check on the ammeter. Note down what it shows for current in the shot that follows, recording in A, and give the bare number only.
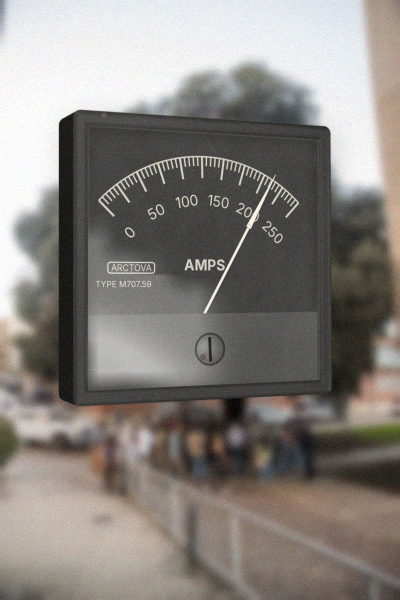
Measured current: 210
